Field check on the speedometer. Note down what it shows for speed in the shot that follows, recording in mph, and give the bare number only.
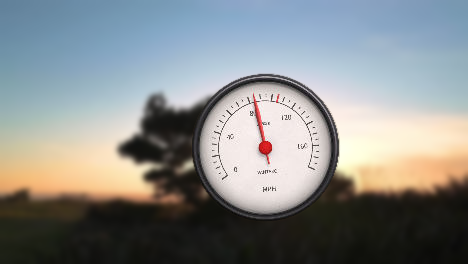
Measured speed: 85
